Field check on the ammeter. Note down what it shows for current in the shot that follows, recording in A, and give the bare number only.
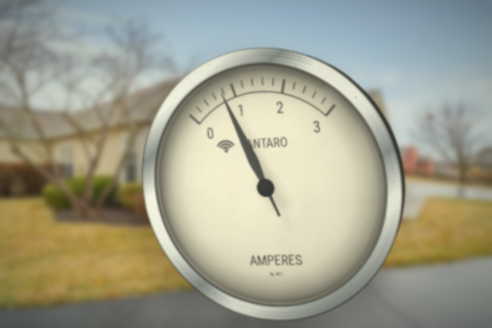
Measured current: 0.8
